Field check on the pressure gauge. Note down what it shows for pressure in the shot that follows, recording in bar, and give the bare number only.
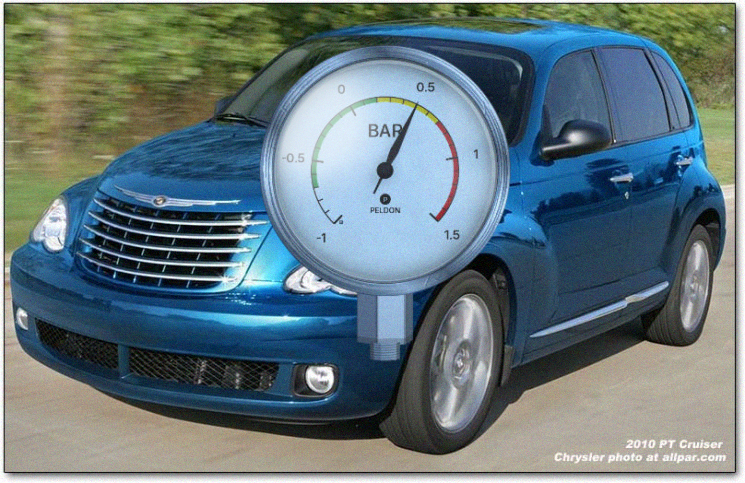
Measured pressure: 0.5
